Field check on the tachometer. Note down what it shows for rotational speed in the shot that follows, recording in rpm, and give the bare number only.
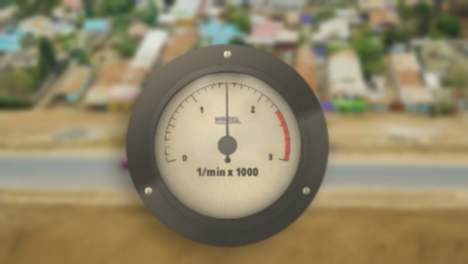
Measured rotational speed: 1500
